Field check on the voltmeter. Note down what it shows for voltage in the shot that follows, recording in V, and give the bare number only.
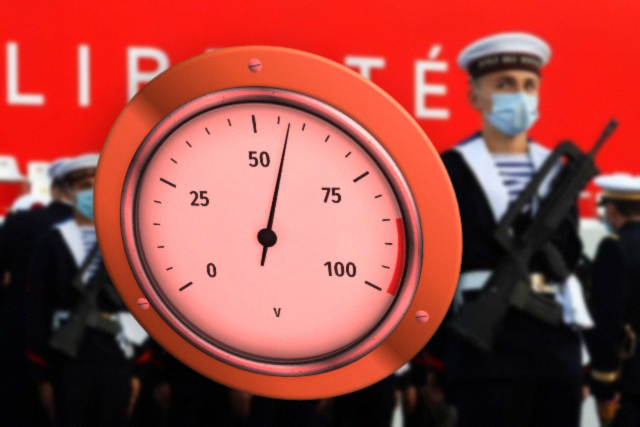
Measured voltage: 57.5
